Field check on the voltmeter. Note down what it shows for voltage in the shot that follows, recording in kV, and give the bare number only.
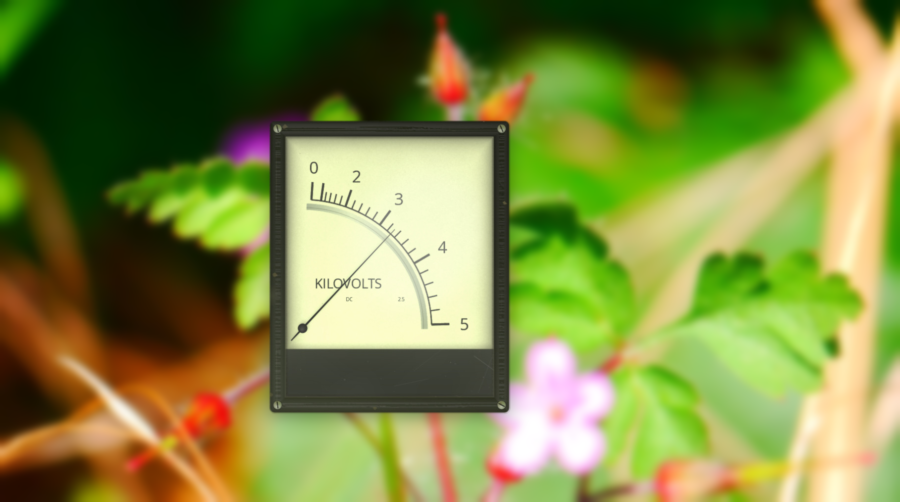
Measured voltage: 3.3
